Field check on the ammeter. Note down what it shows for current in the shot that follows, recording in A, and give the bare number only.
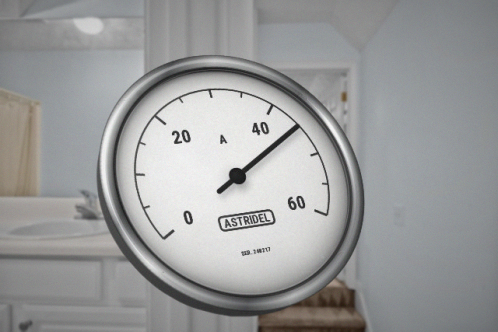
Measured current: 45
